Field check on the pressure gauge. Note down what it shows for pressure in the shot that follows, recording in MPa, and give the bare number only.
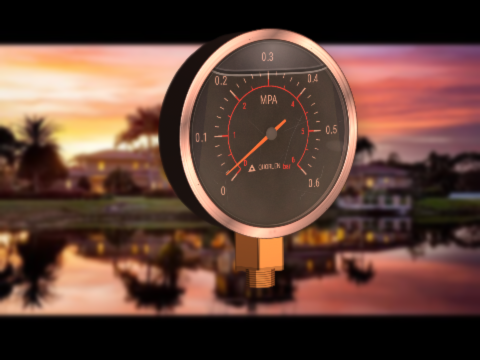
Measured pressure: 0.02
